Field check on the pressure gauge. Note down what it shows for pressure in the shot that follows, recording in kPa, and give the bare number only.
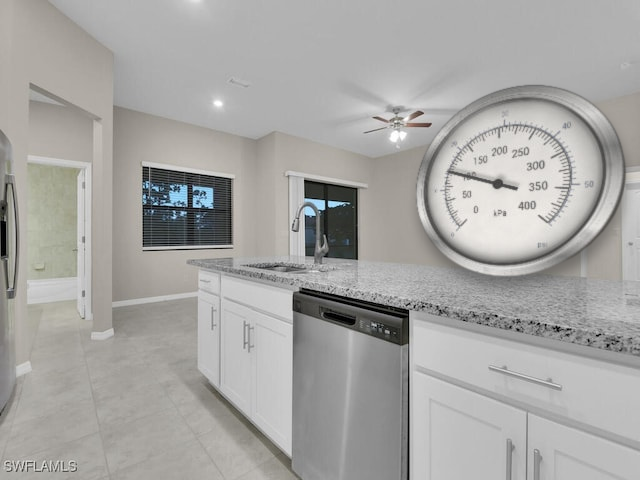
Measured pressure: 100
